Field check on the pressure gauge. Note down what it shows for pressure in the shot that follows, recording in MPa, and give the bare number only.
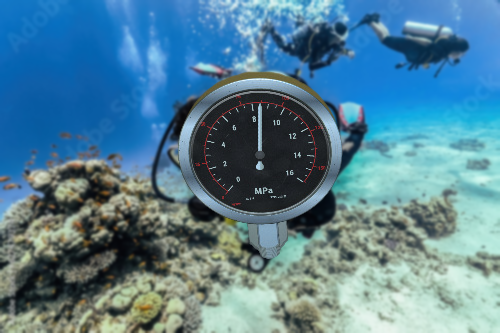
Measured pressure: 8.5
